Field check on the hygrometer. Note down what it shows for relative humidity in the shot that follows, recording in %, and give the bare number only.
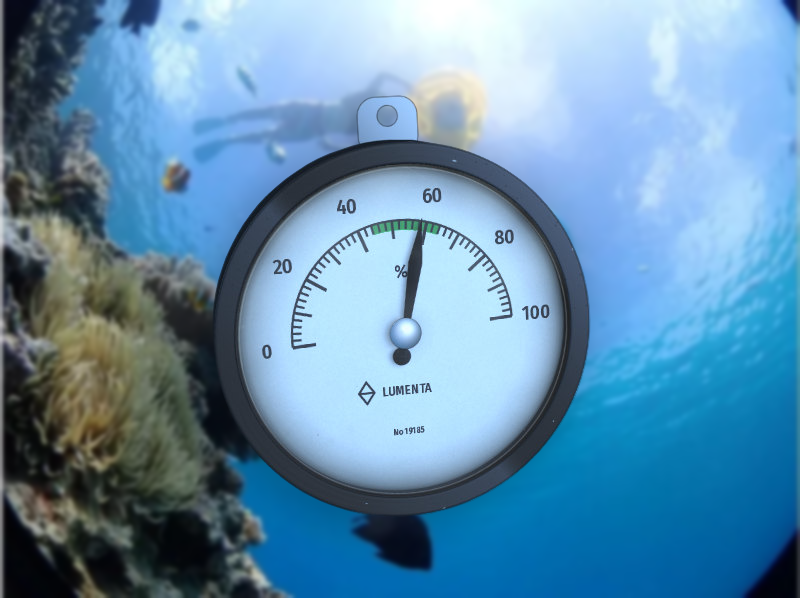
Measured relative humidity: 58
